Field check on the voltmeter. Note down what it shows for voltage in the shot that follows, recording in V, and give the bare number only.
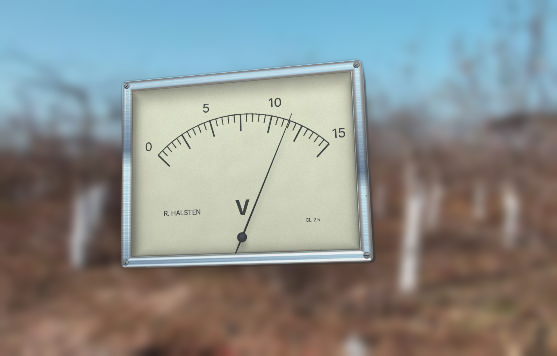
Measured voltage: 11.5
